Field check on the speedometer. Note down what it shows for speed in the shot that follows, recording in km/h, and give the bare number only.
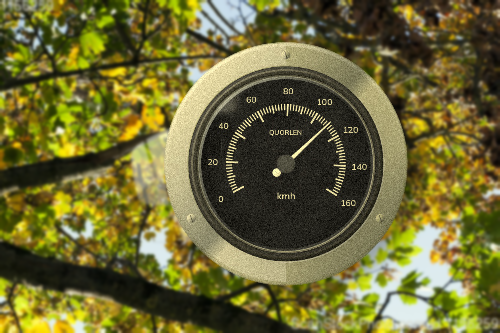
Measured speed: 110
